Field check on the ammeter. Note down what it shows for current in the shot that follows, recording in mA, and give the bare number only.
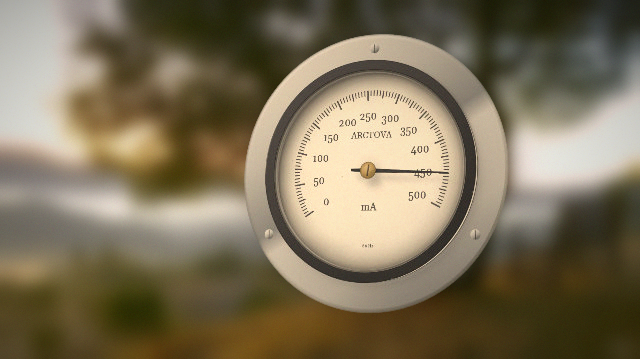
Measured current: 450
